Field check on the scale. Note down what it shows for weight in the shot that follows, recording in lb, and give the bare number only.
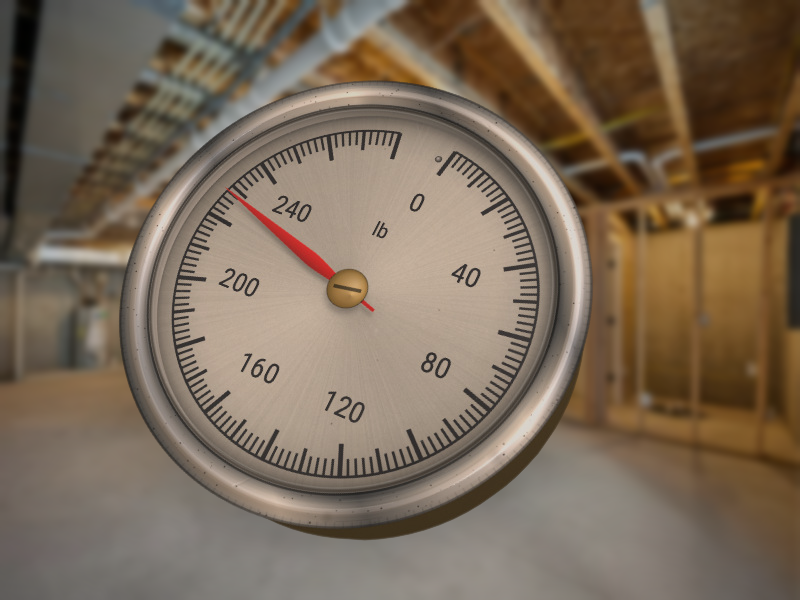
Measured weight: 228
